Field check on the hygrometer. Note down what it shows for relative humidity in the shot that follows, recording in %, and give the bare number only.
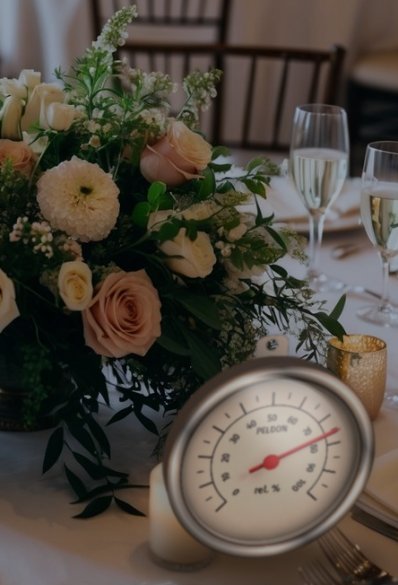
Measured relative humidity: 75
